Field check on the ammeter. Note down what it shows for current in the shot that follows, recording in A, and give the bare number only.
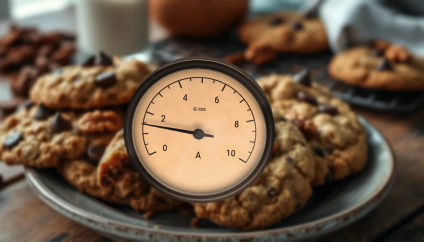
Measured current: 1.5
